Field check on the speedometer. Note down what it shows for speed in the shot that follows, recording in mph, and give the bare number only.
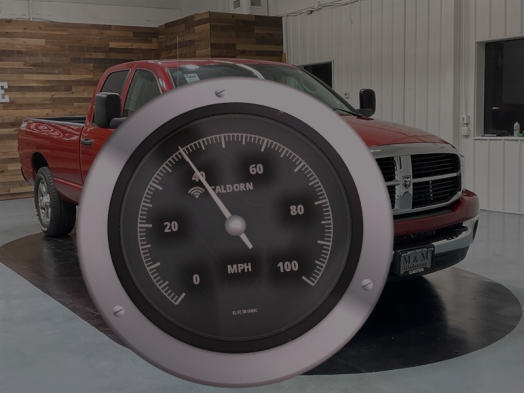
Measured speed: 40
